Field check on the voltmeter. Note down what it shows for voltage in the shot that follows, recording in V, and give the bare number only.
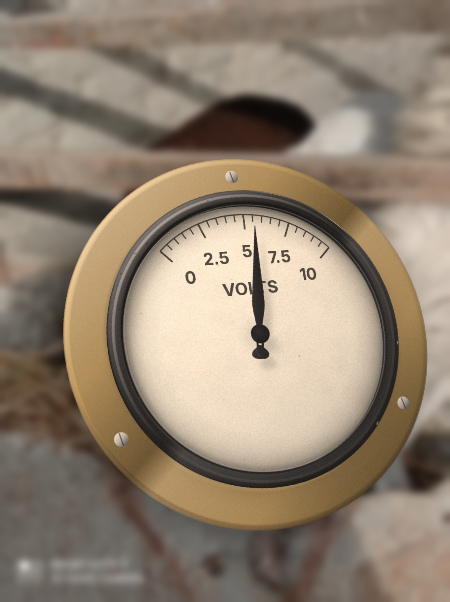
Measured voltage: 5.5
